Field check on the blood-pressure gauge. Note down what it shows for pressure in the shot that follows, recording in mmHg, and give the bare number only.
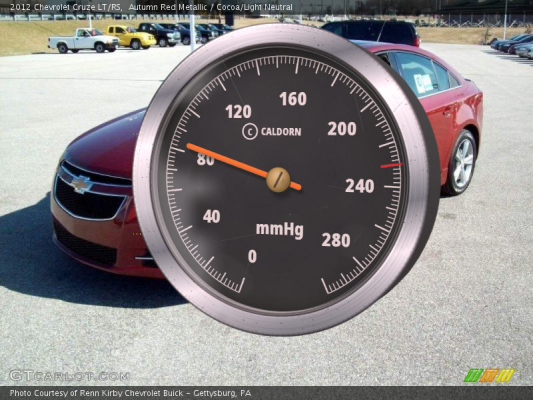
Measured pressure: 84
